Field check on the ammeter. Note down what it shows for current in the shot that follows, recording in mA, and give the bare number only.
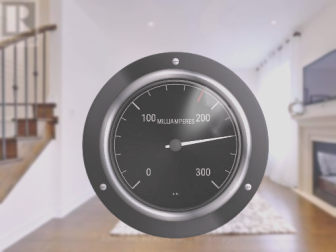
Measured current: 240
